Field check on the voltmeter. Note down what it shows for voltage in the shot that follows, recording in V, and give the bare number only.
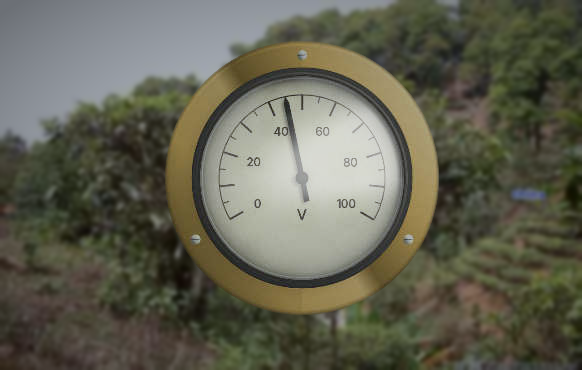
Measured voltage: 45
